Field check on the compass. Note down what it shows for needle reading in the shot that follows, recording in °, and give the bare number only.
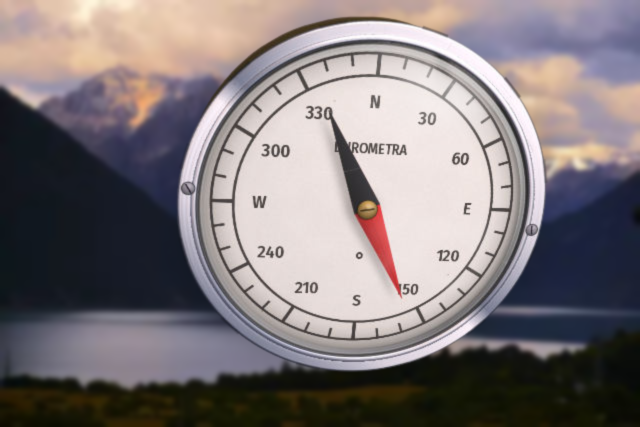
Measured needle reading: 155
